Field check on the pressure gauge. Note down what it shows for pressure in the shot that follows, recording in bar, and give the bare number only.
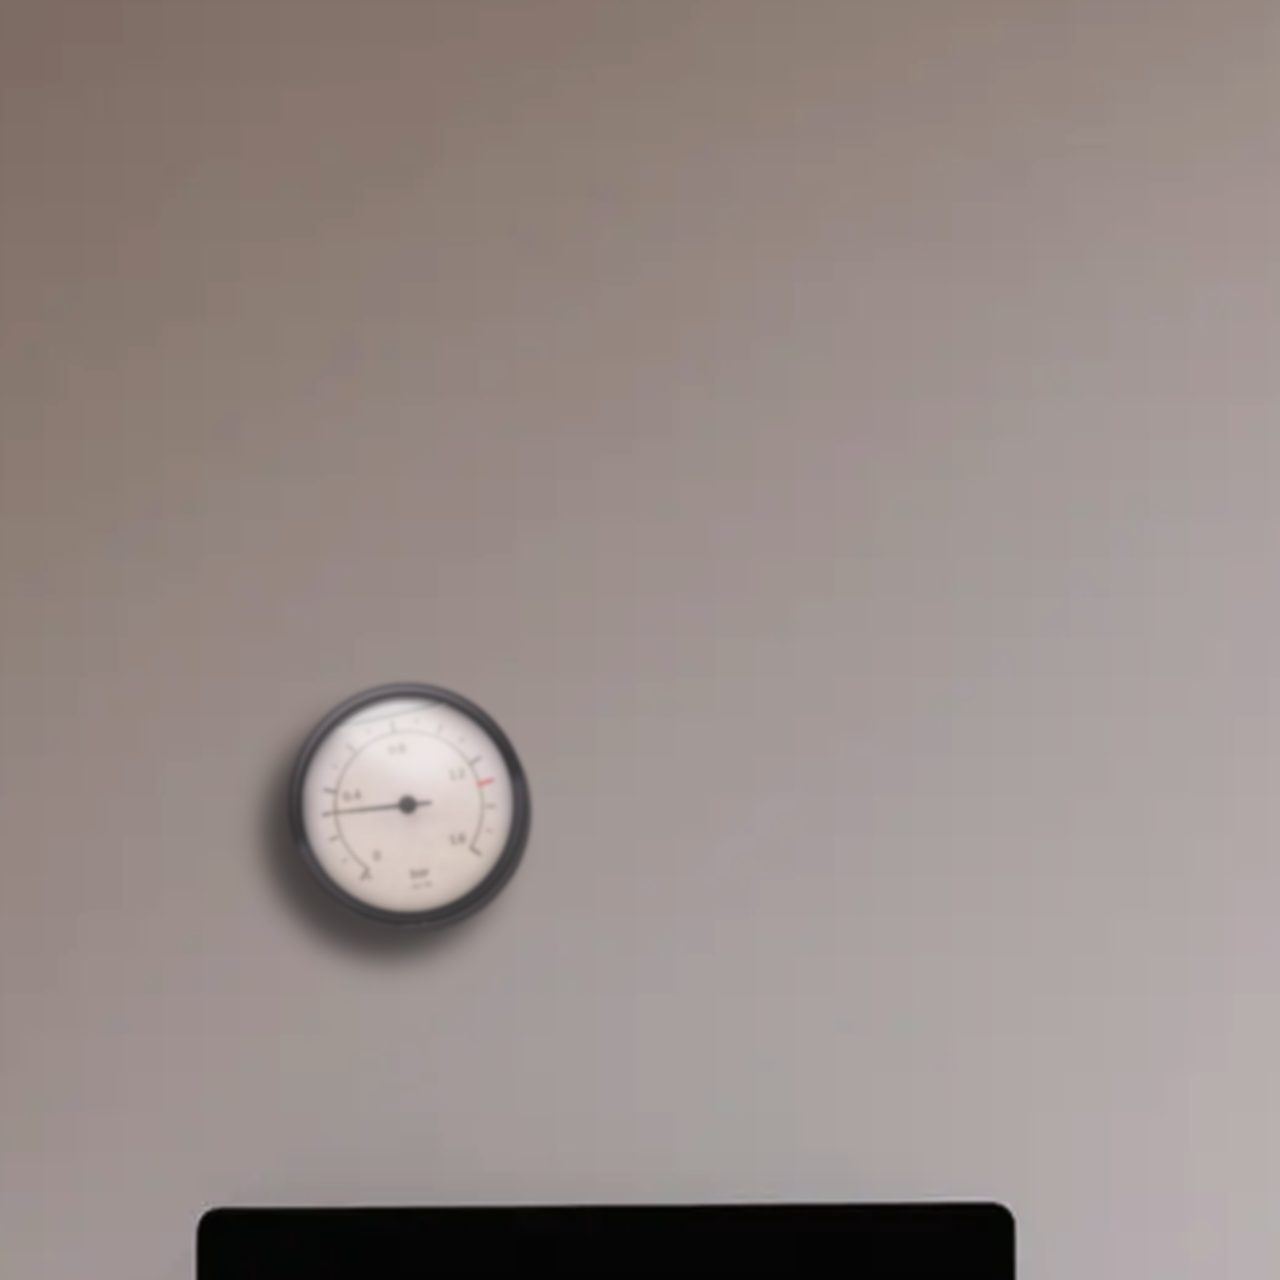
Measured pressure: 0.3
